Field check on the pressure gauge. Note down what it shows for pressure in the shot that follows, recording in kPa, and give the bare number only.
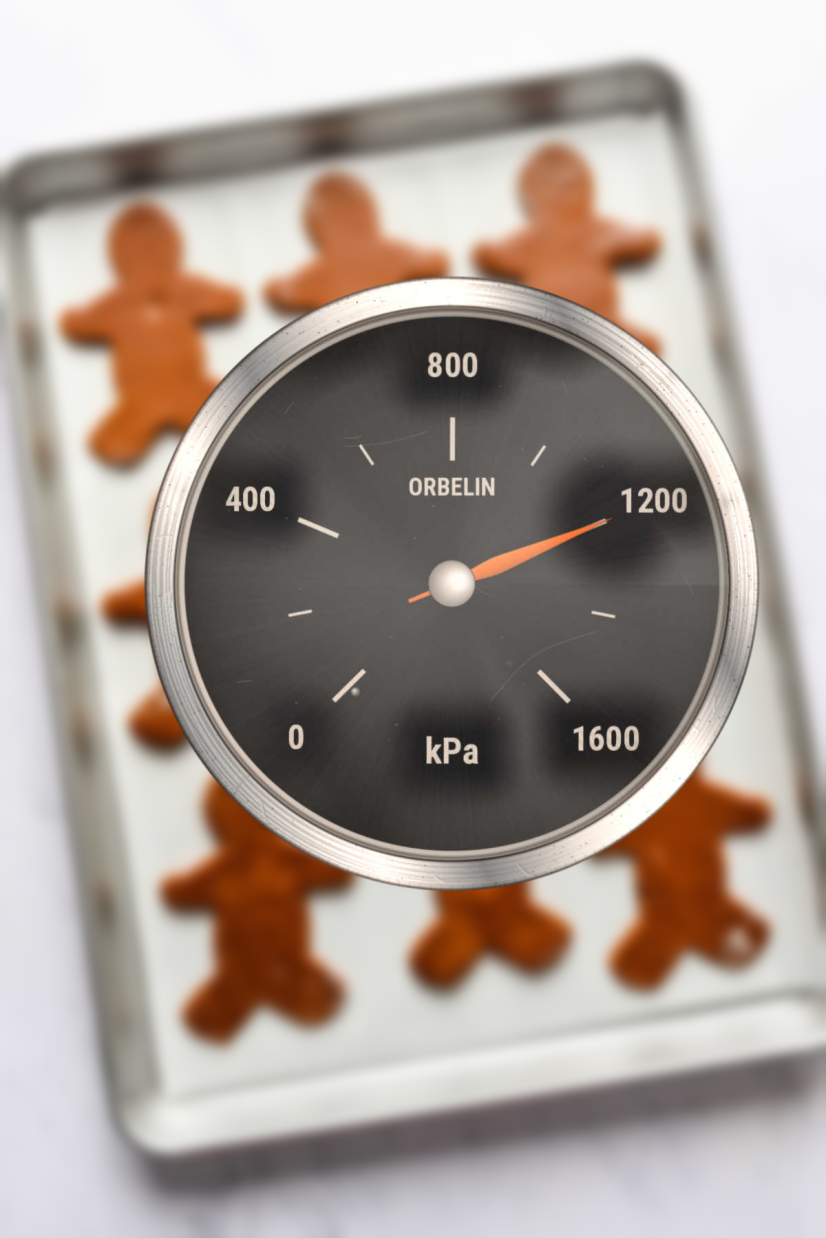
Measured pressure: 1200
